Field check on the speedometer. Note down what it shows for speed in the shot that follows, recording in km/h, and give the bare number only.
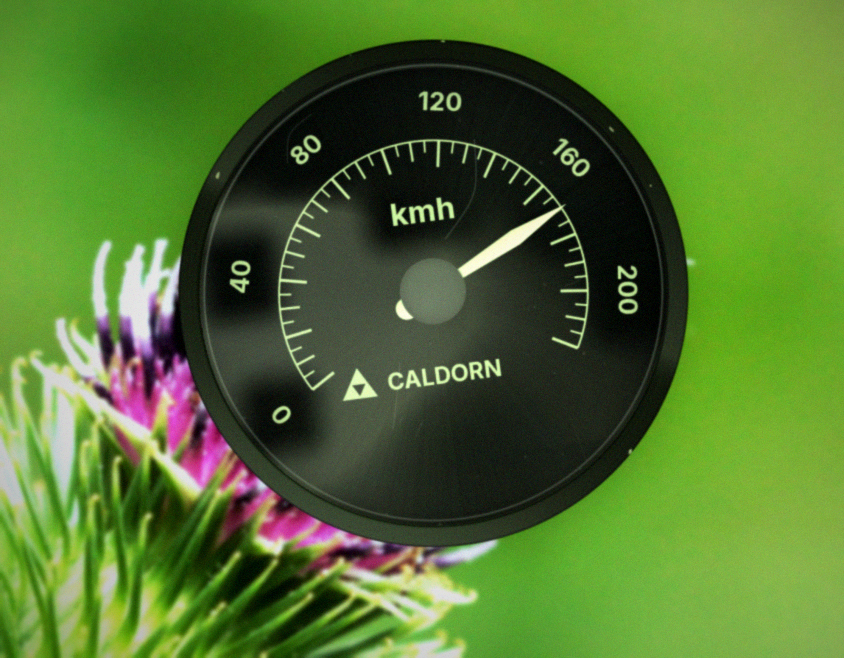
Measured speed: 170
